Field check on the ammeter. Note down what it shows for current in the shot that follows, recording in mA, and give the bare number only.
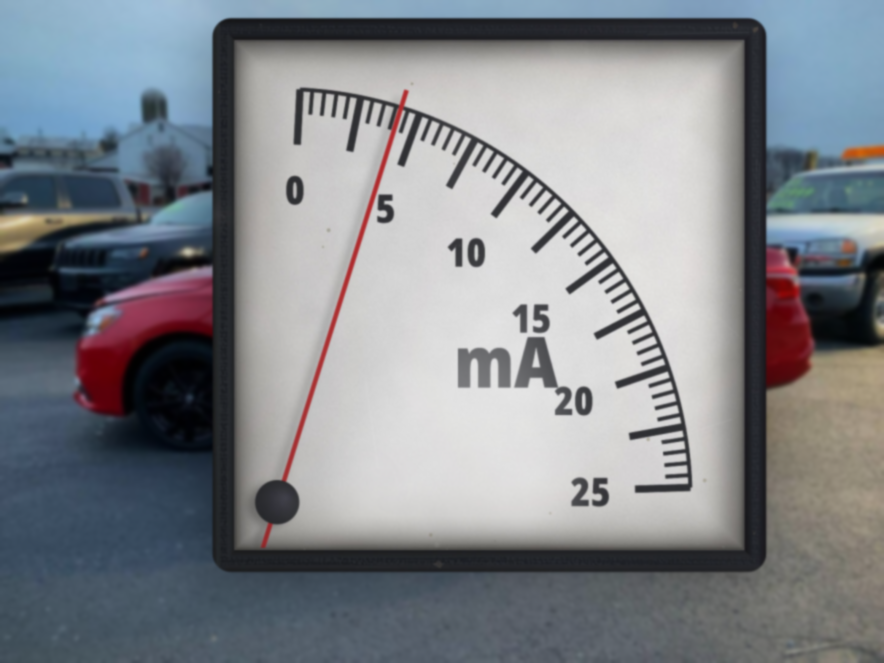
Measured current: 4.25
